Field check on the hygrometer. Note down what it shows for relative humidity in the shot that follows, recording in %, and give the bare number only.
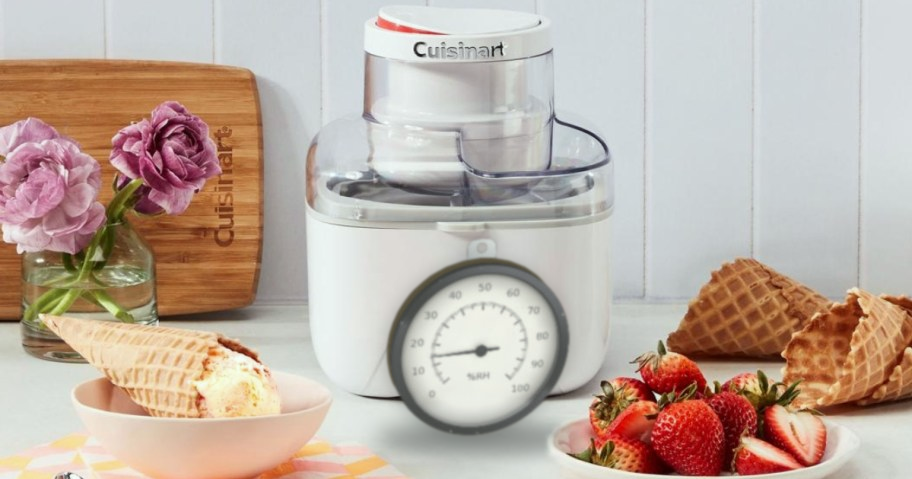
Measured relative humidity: 15
